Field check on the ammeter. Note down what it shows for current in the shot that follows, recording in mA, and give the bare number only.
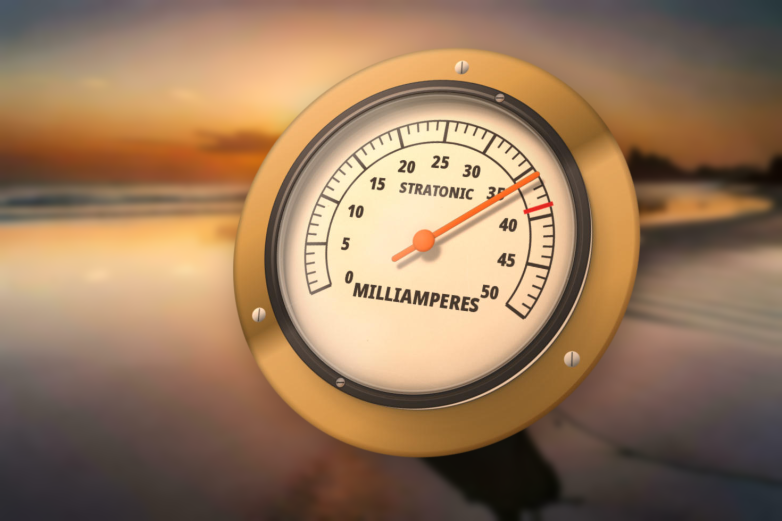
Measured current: 36
